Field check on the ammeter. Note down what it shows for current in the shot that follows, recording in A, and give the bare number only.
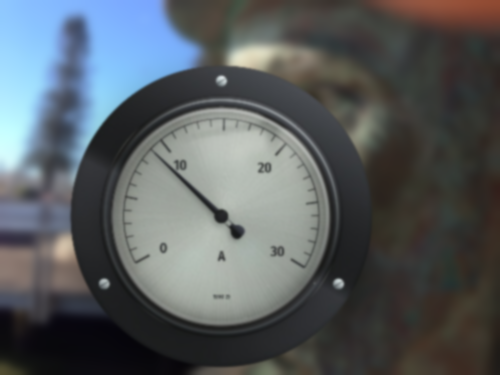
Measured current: 9
